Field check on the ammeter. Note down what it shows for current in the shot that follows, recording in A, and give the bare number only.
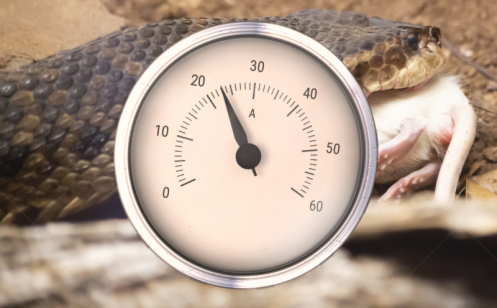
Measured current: 23
